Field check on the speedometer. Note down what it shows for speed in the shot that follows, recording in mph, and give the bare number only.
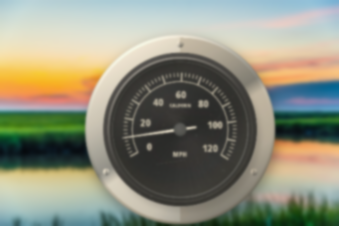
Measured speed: 10
